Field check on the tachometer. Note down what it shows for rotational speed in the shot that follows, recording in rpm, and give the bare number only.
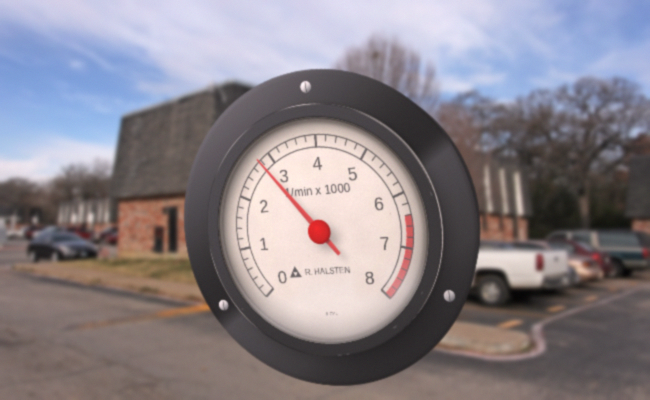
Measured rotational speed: 2800
